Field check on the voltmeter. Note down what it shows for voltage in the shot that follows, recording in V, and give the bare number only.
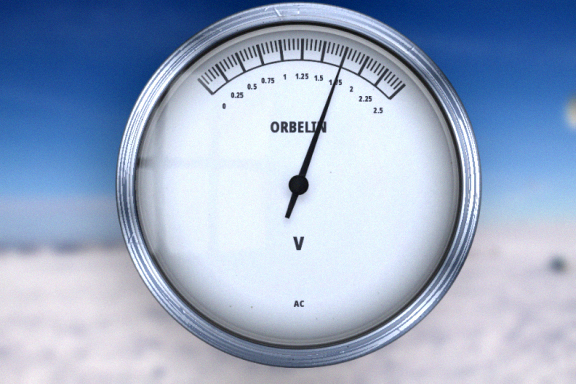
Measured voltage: 1.75
